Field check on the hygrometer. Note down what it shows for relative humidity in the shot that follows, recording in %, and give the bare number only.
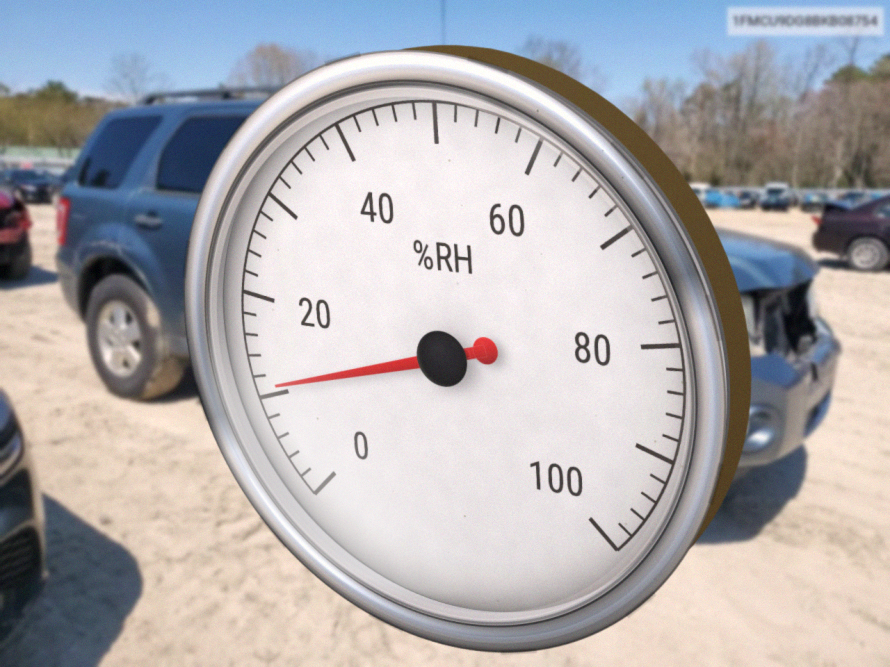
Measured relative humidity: 11
